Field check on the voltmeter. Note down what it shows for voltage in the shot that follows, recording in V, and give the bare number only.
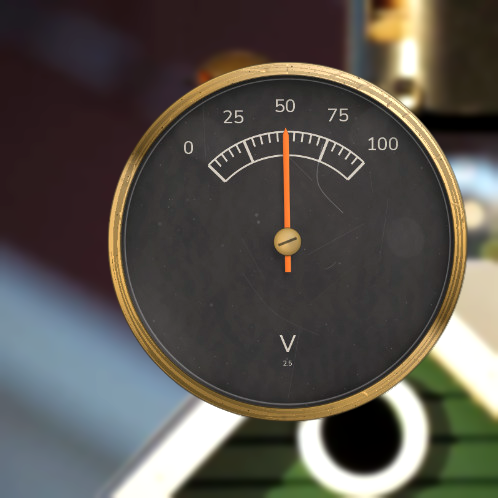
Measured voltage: 50
